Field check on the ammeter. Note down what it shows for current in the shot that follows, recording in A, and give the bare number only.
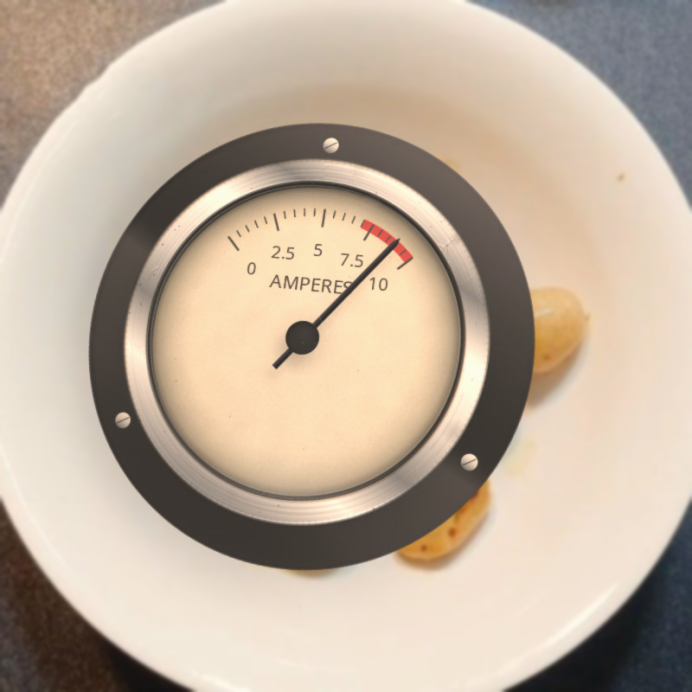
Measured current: 9
